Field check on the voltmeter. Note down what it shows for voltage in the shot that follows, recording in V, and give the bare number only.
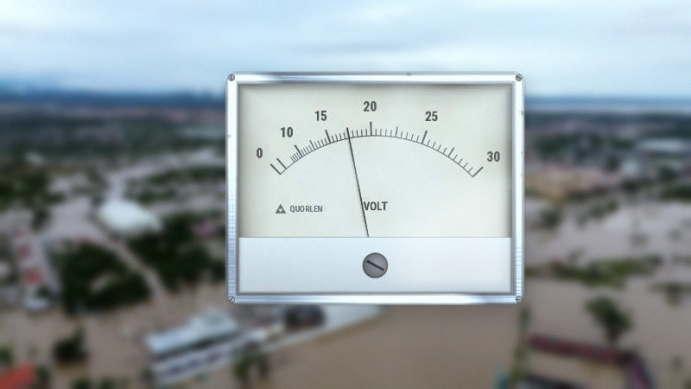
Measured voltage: 17.5
